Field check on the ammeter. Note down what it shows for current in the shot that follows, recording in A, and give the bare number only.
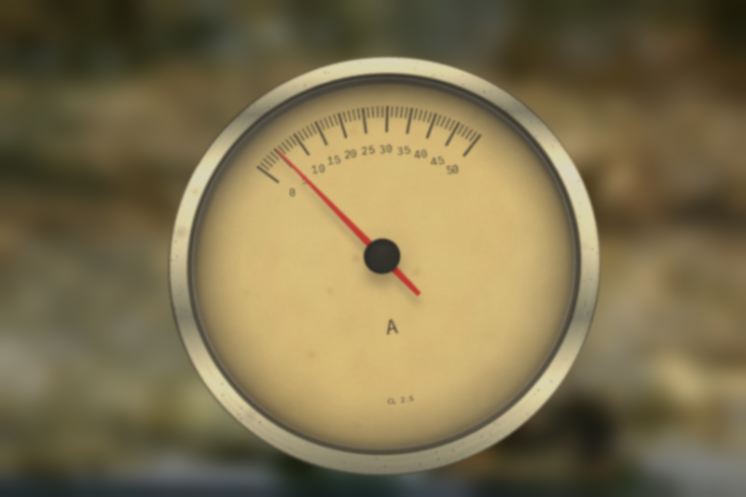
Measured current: 5
